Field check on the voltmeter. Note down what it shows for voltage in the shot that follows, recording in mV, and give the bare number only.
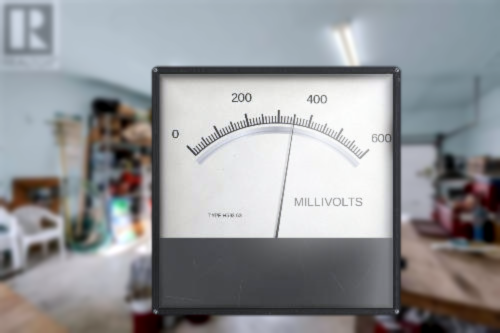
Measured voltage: 350
